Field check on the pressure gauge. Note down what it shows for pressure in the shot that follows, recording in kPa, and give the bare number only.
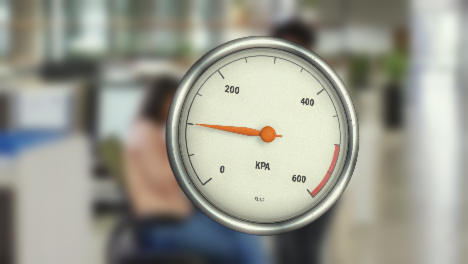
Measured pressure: 100
